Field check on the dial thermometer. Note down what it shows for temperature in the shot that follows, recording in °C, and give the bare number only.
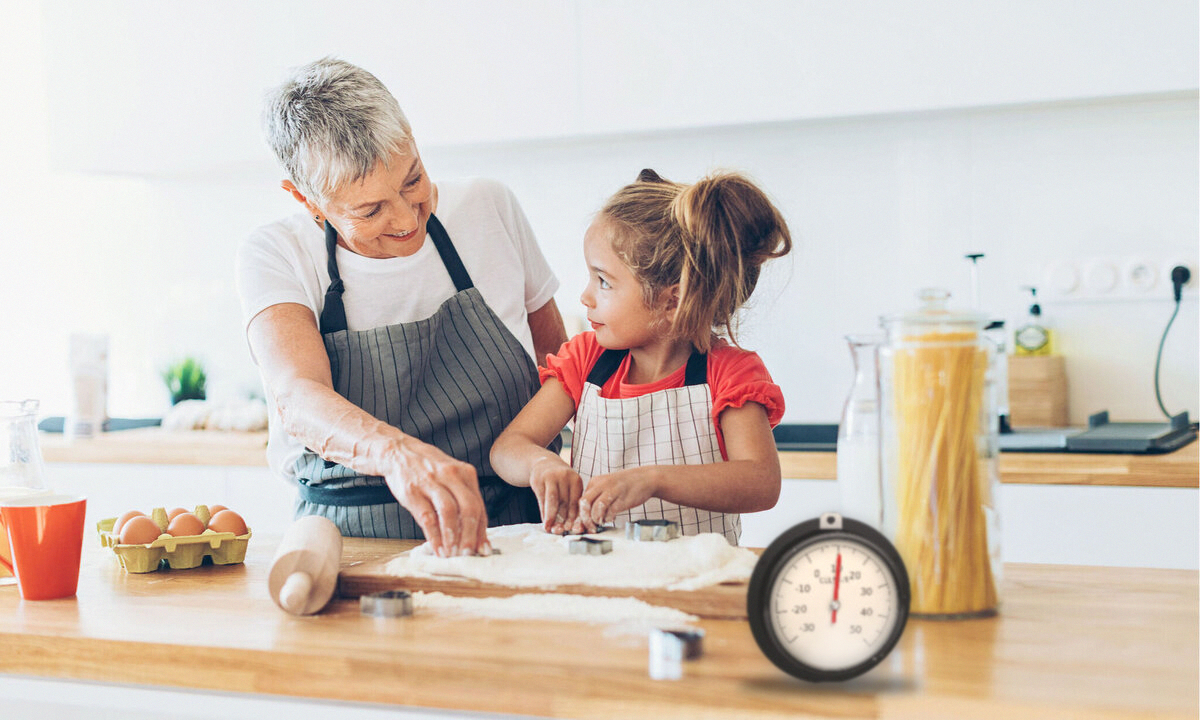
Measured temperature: 10
